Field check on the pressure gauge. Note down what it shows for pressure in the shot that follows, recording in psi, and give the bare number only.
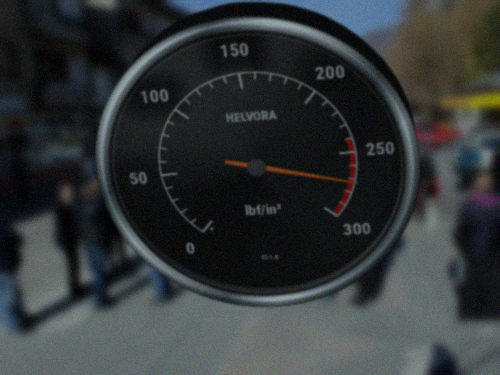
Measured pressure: 270
